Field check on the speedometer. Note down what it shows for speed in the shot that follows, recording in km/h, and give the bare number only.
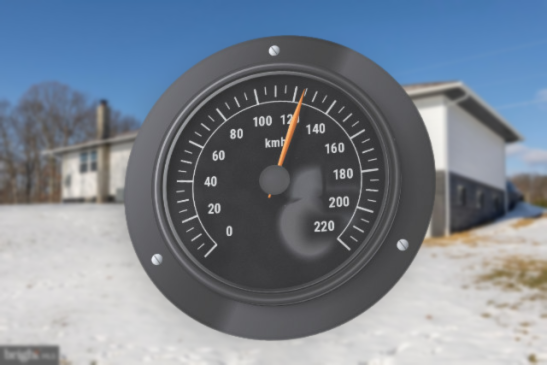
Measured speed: 125
